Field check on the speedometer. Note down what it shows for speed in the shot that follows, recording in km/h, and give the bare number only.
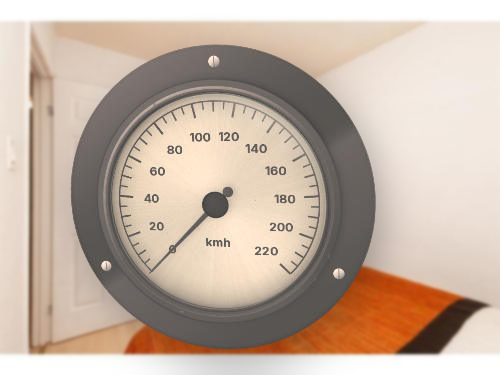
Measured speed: 0
